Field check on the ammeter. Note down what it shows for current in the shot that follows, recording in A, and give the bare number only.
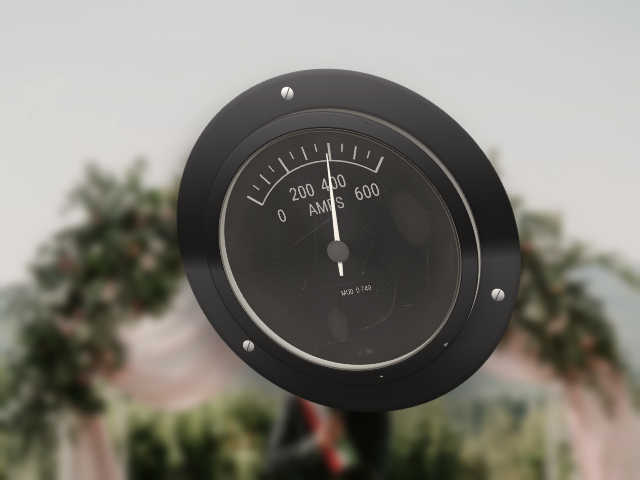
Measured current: 400
